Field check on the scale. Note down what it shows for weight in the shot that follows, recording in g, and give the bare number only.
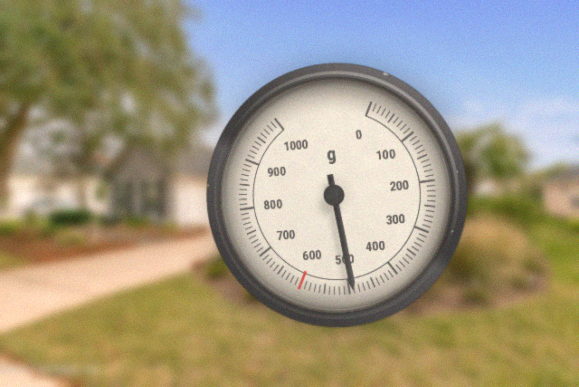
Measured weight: 490
